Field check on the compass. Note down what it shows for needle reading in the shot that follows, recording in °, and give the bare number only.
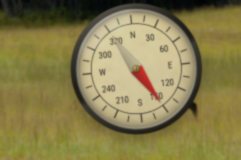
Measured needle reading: 150
